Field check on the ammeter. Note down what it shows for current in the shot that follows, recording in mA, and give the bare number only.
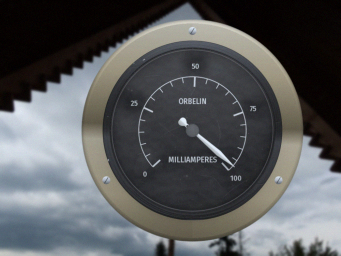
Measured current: 97.5
